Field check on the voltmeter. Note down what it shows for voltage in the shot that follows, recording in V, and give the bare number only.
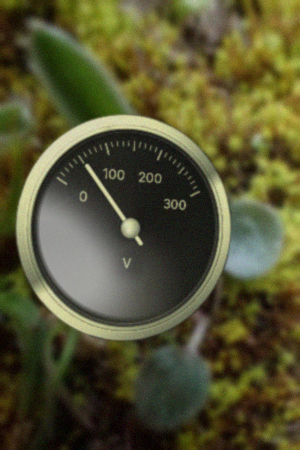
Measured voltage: 50
